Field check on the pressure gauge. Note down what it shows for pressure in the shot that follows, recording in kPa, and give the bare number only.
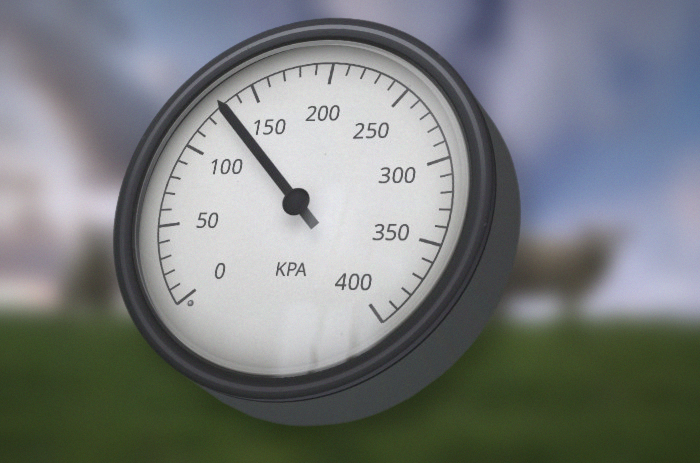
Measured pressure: 130
